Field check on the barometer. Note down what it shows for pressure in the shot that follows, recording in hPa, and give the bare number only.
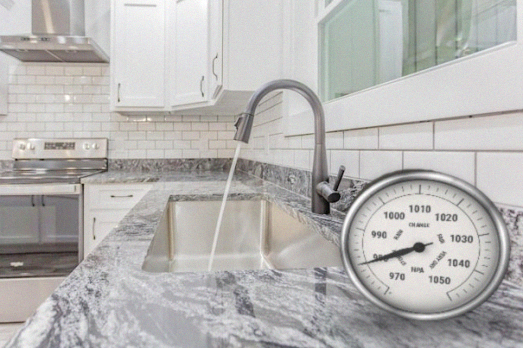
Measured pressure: 980
